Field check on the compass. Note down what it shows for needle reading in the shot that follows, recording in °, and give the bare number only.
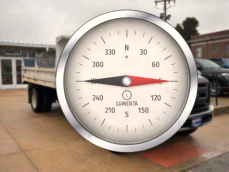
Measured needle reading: 90
